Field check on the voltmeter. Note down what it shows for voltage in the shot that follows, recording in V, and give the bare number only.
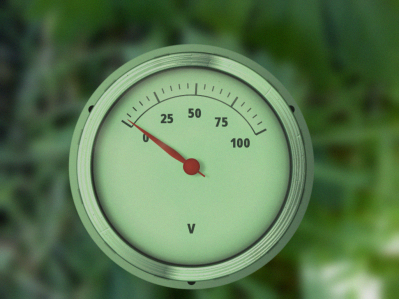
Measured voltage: 2.5
